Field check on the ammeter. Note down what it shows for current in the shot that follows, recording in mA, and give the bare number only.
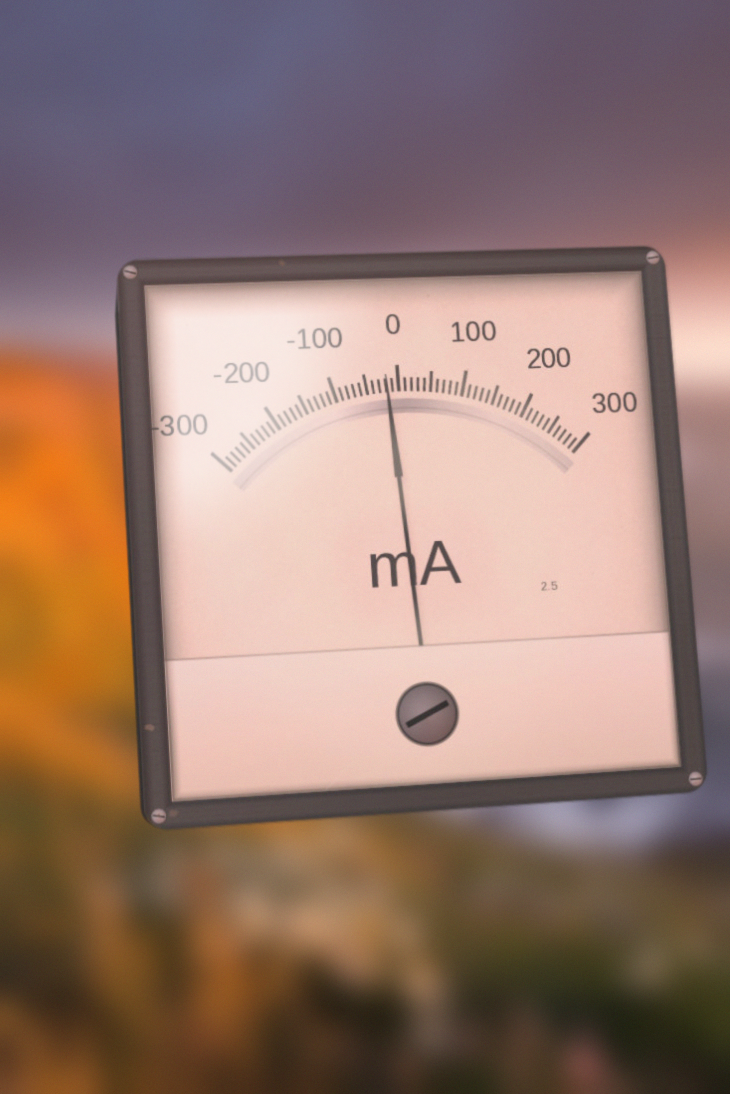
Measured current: -20
